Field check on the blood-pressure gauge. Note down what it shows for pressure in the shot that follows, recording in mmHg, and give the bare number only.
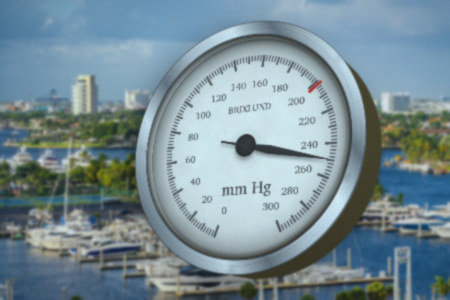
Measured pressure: 250
